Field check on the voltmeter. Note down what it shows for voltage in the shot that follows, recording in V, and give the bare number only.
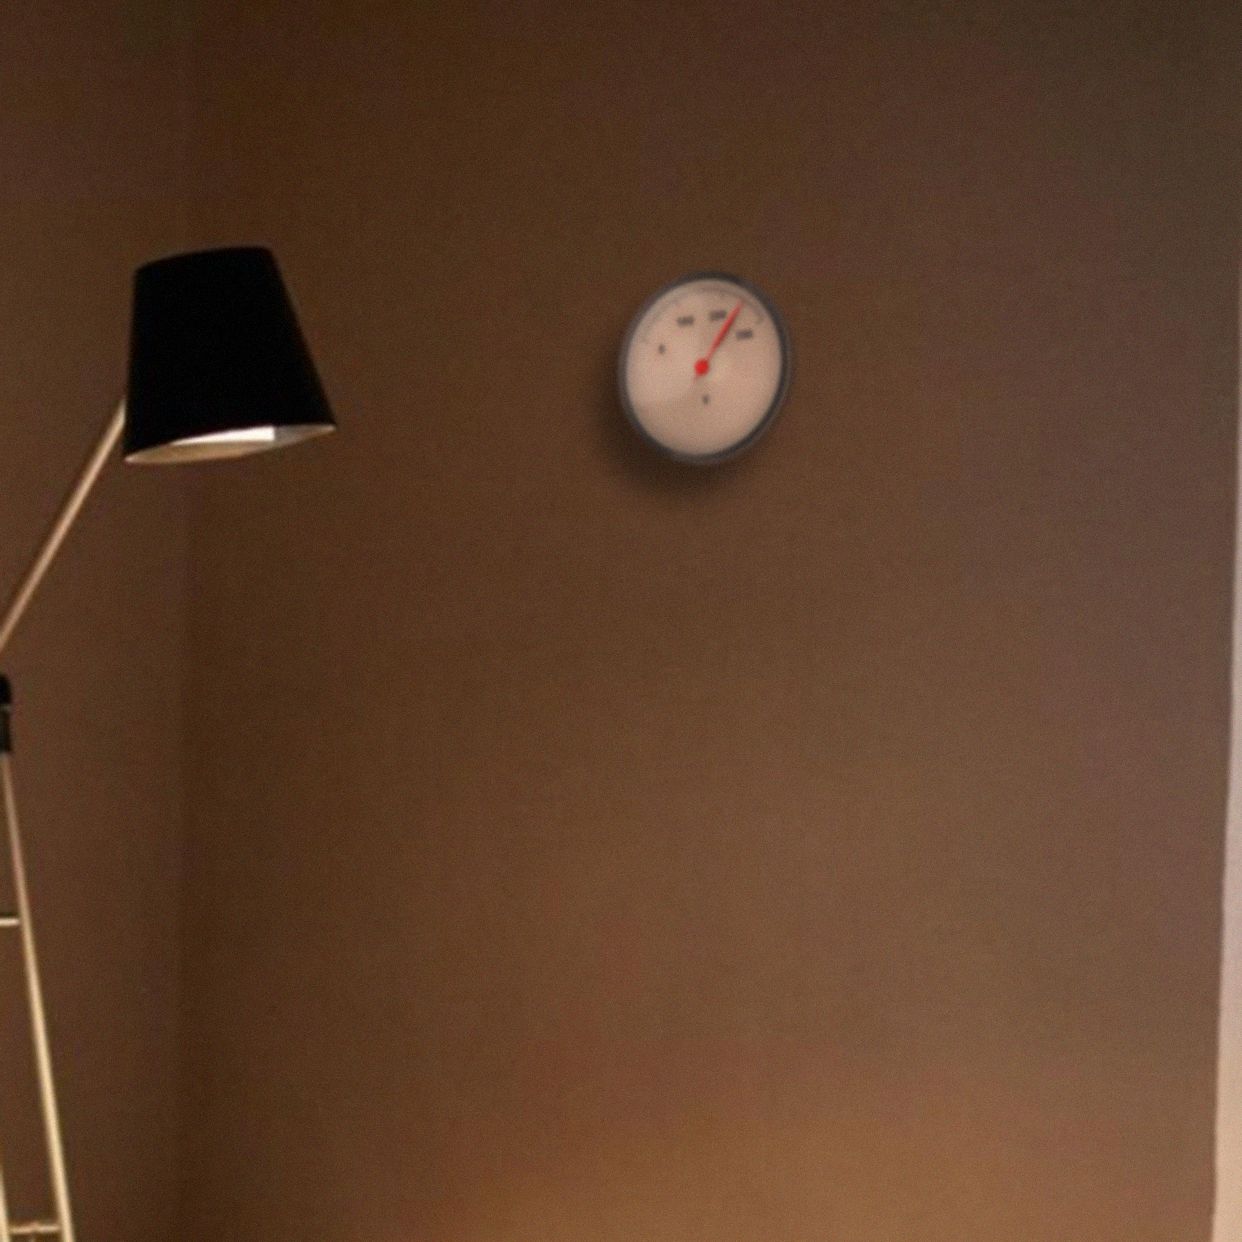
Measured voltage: 250
